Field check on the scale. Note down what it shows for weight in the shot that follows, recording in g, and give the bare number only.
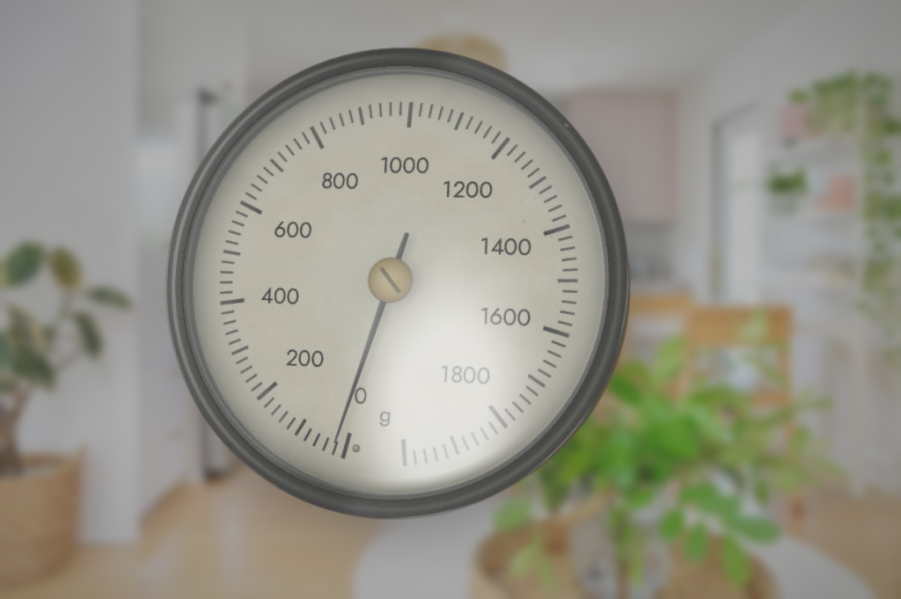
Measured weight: 20
